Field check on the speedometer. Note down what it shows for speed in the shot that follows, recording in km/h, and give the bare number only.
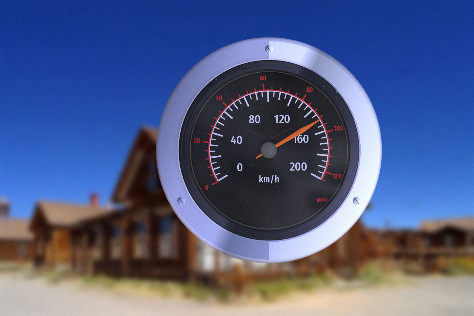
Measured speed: 150
